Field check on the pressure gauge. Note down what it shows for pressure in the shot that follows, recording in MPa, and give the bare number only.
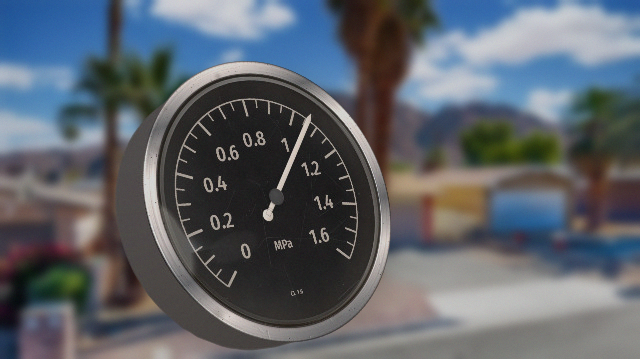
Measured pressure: 1.05
